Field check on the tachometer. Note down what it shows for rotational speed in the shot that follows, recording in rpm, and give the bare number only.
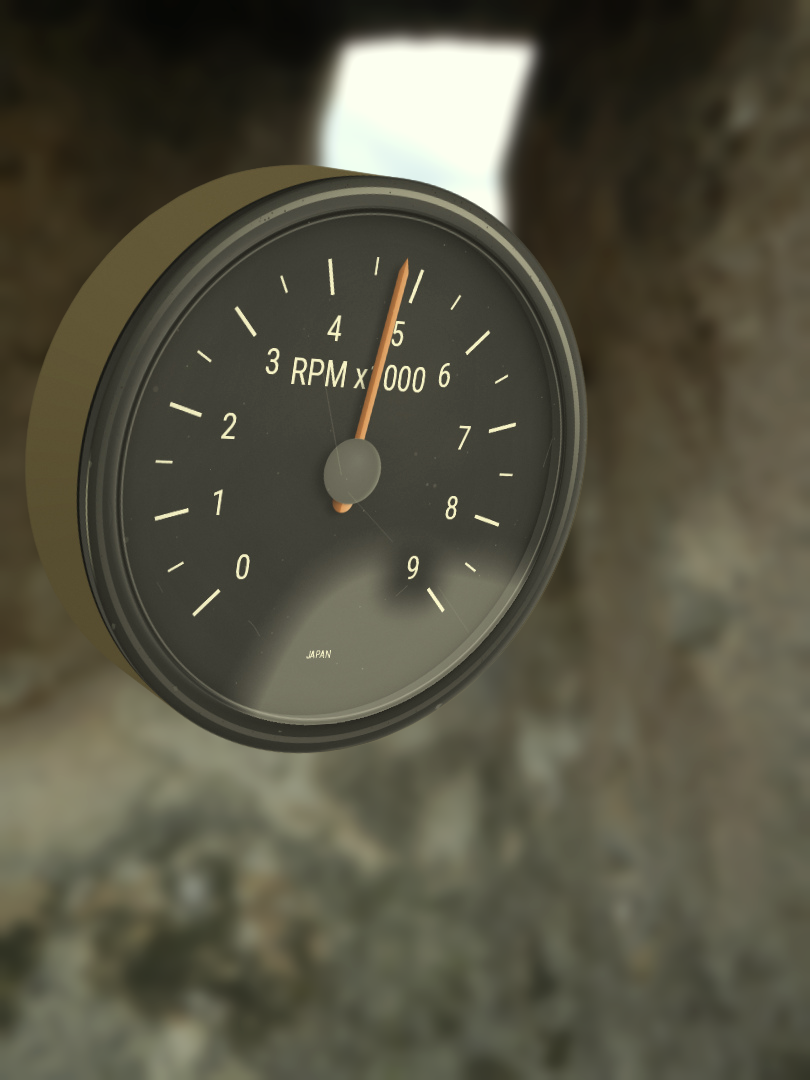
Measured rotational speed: 4750
